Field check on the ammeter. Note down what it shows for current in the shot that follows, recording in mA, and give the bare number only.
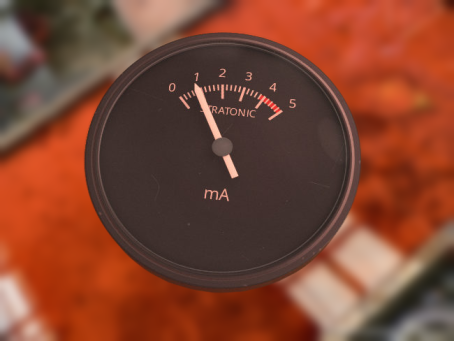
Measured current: 0.8
